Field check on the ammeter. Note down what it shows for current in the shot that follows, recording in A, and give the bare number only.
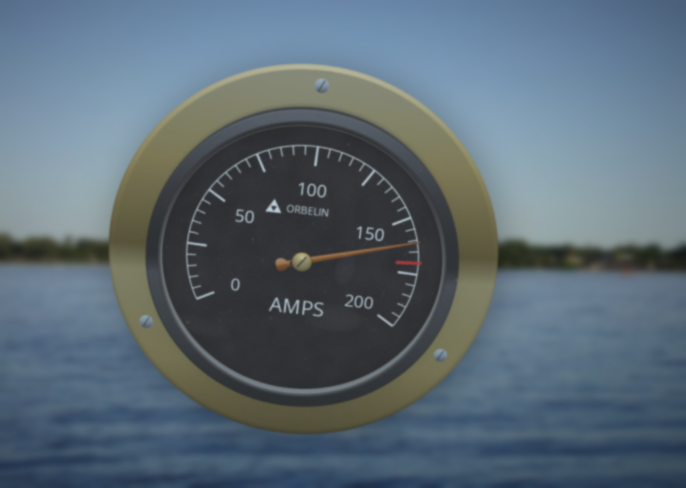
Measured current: 160
